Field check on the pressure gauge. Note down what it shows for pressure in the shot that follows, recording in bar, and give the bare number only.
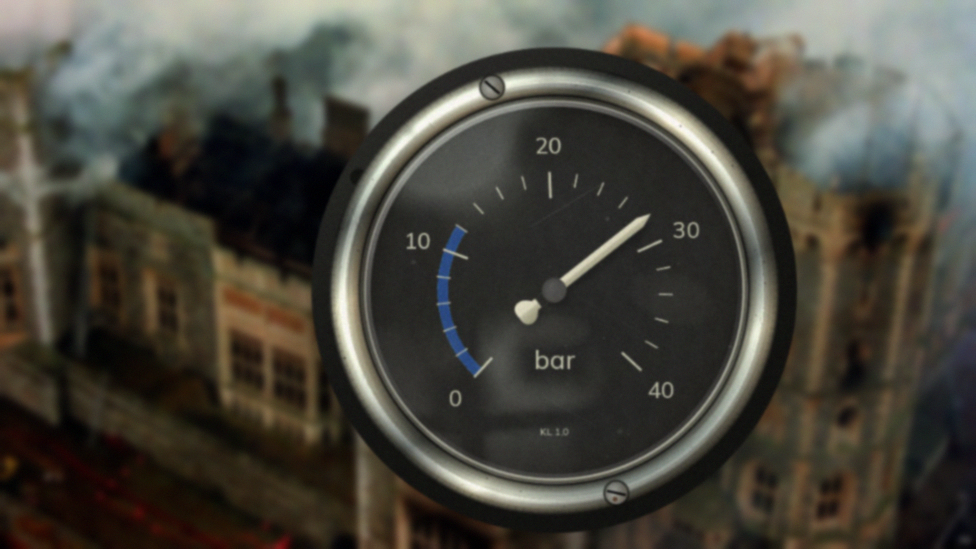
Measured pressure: 28
